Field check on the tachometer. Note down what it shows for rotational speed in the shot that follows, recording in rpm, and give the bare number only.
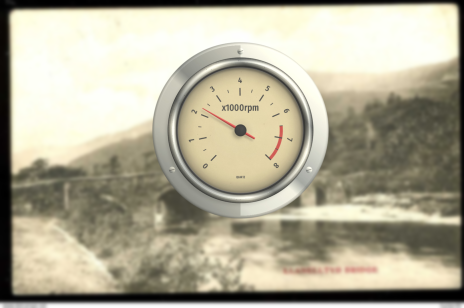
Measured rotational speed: 2250
